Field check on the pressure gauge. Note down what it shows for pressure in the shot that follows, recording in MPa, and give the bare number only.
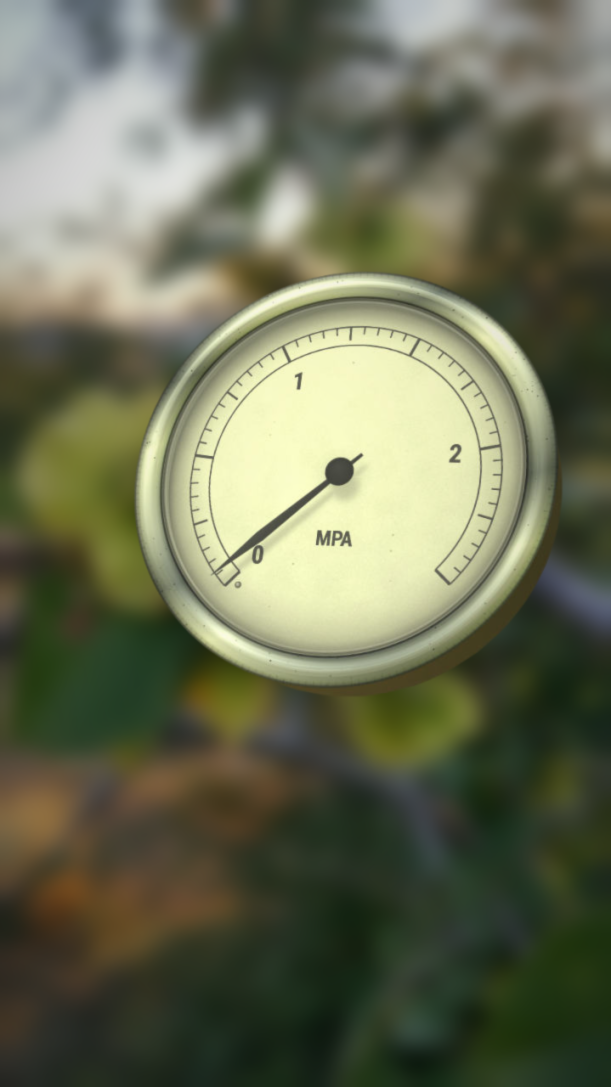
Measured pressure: 0.05
